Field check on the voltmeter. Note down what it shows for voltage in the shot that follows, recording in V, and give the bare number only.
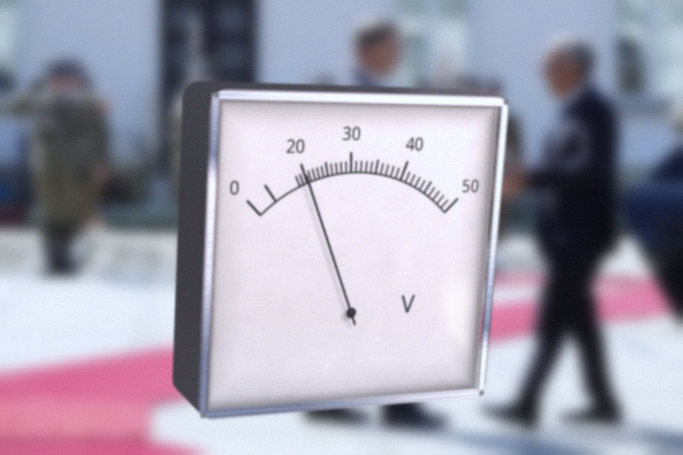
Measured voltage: 20
